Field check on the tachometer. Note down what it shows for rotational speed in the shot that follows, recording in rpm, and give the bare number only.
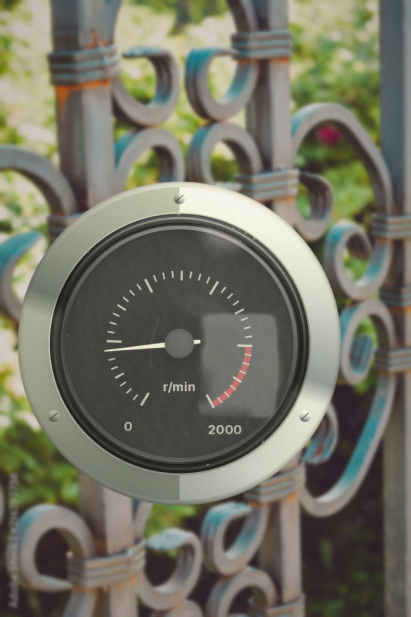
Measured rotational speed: 350
